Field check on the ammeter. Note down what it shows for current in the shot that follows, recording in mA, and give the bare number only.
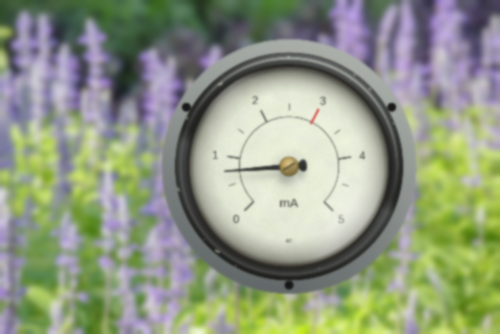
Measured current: 0.75
